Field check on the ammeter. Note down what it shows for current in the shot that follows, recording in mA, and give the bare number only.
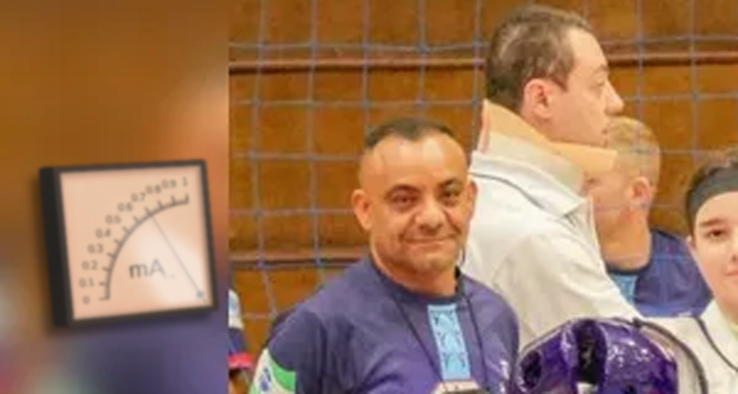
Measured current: 0.7
